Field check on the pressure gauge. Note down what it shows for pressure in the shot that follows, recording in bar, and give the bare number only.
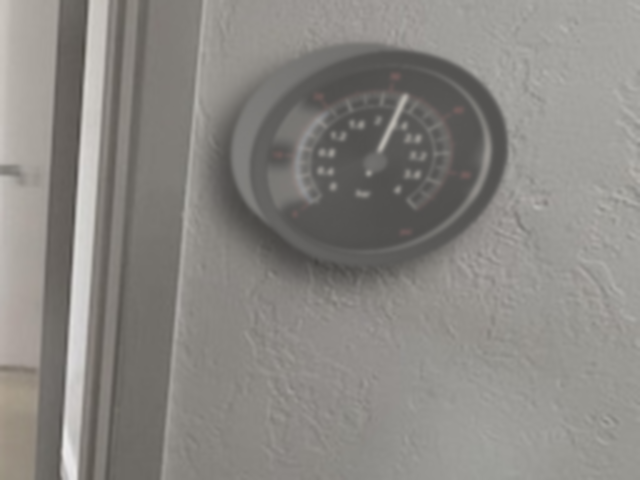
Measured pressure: 2.2
